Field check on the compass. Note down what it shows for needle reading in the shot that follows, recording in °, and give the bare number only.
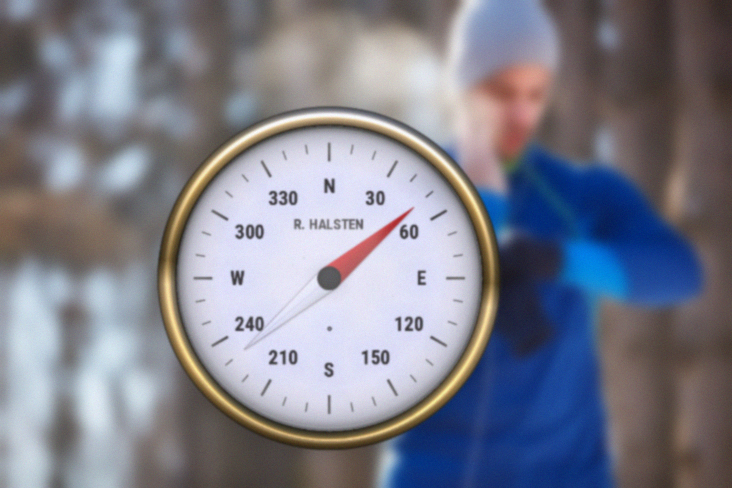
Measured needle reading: 50
